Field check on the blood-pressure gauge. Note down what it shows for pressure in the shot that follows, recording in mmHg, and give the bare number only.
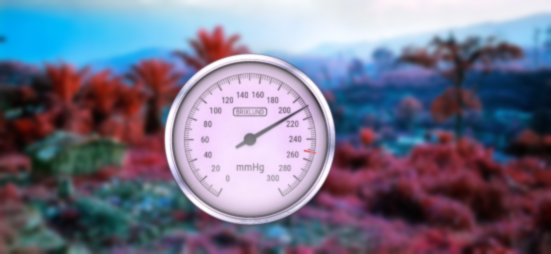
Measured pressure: 210
